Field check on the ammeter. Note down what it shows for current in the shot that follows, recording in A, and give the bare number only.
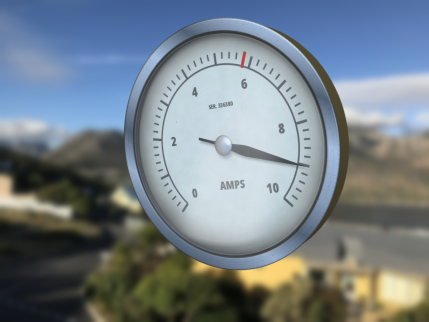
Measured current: 9
